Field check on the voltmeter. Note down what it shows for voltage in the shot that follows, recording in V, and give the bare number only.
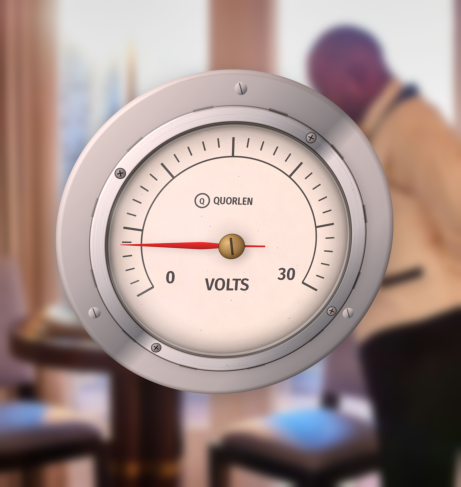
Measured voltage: 4
